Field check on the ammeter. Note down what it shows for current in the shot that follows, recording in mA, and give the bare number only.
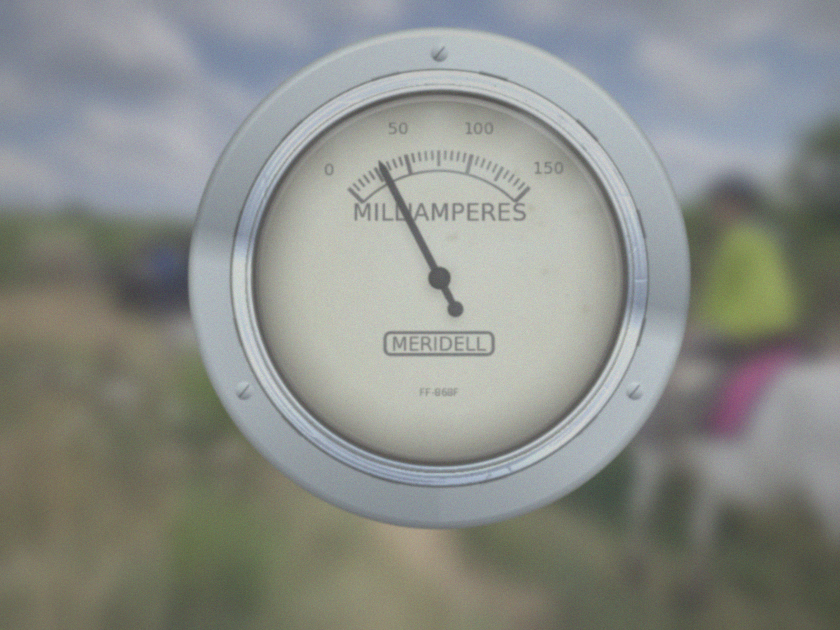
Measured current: 30
